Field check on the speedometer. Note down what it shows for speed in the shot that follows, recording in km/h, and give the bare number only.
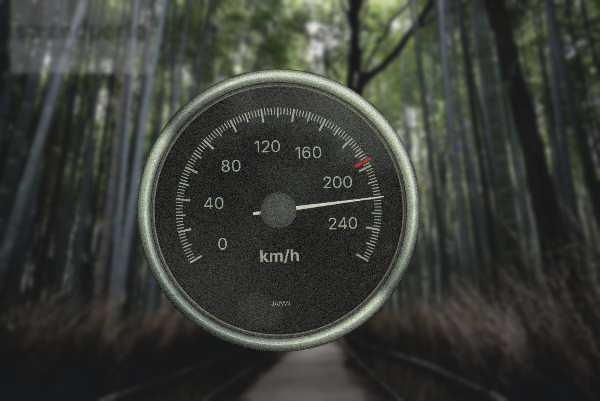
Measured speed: 220
